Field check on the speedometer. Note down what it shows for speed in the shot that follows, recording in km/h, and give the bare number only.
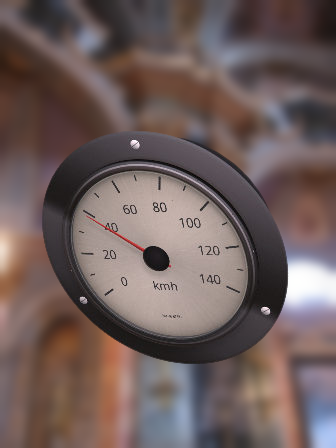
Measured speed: 40
